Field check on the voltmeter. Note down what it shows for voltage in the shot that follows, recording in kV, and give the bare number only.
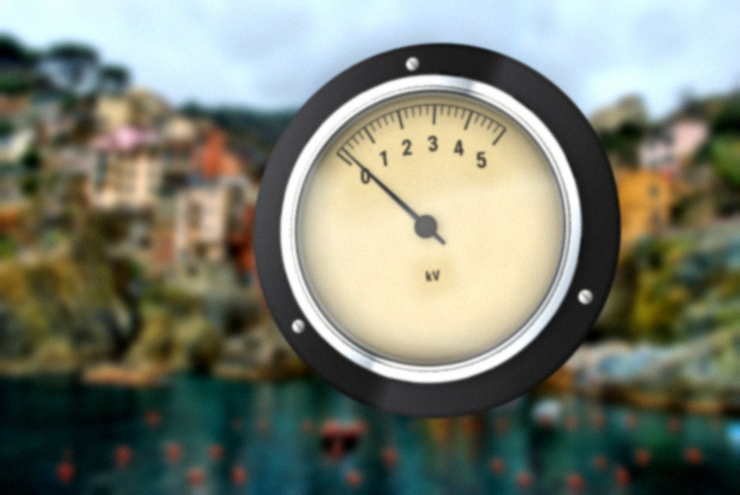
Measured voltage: 0.2
